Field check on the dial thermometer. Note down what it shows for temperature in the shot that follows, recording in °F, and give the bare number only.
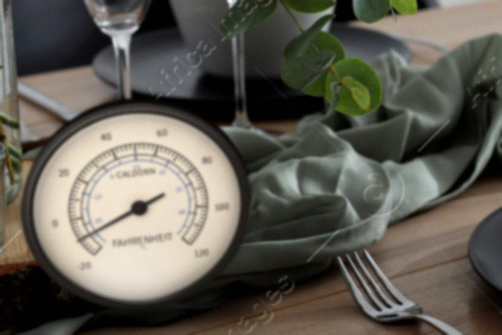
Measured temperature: -10
